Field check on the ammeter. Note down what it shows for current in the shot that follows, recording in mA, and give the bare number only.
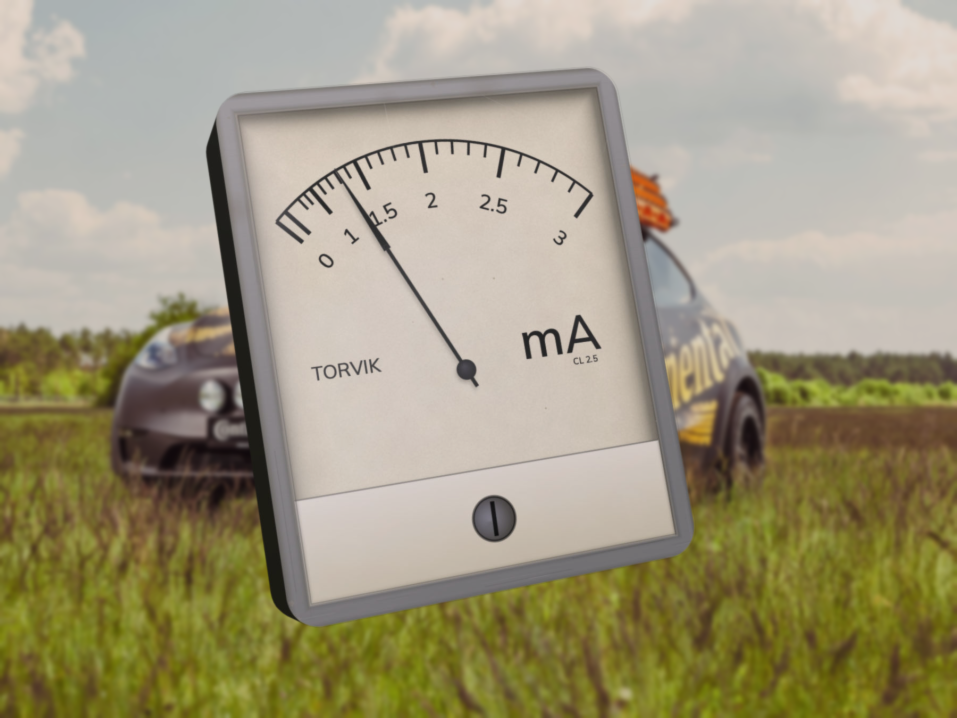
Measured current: 1.3
